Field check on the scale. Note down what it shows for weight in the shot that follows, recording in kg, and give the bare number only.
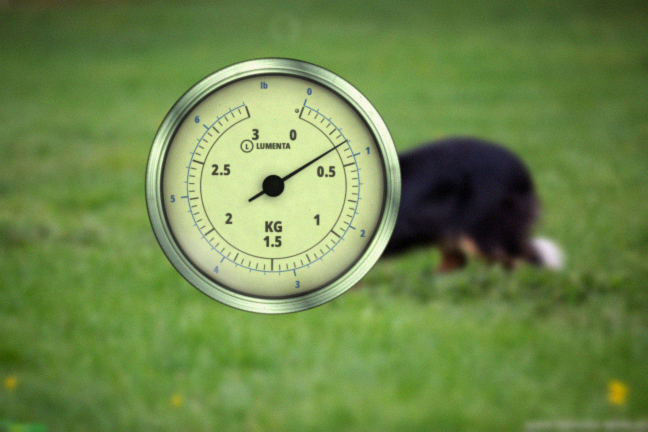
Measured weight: 0.35
